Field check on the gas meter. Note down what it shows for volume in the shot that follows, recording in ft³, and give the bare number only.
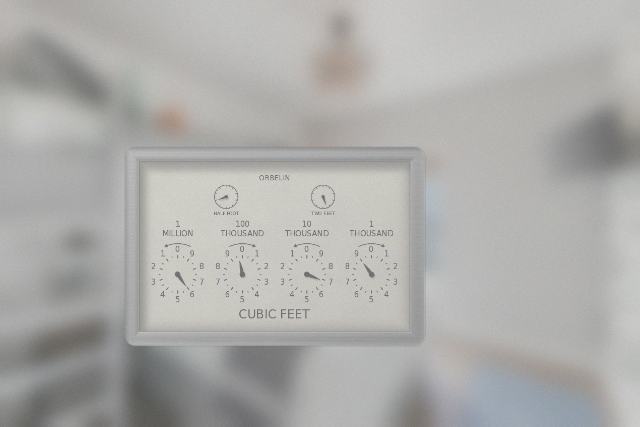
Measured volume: 596900
